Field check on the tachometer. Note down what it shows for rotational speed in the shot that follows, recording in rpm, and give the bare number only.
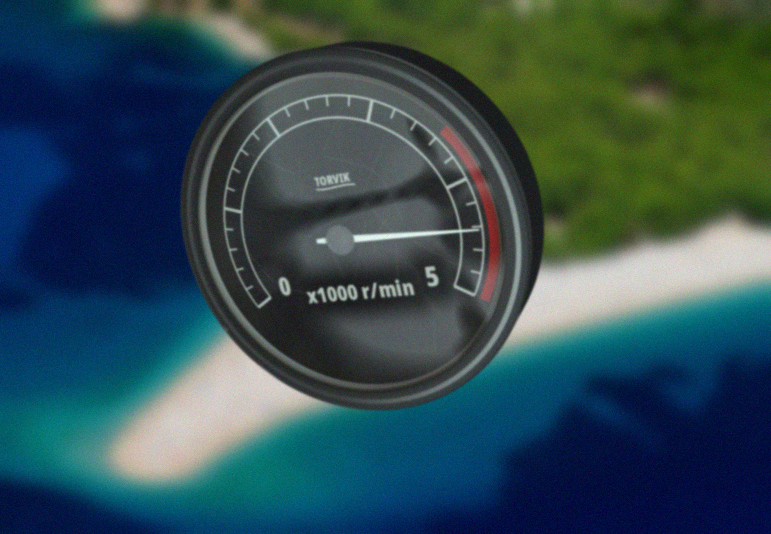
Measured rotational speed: 4400
